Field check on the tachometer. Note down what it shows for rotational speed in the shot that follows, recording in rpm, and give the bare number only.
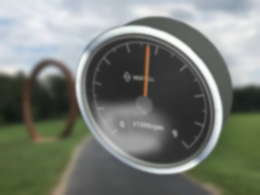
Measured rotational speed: 4750
